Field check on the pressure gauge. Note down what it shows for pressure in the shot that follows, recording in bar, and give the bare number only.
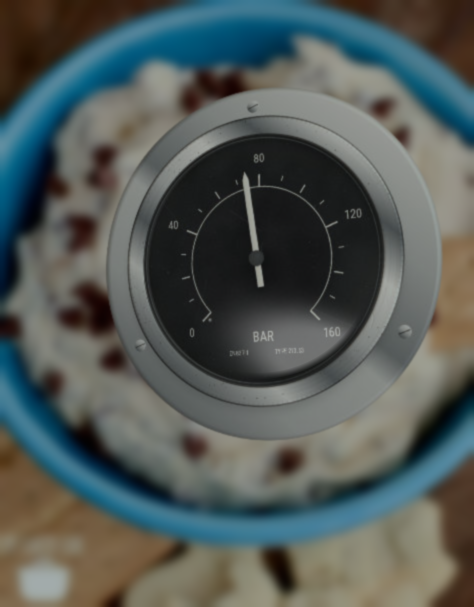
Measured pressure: 75
